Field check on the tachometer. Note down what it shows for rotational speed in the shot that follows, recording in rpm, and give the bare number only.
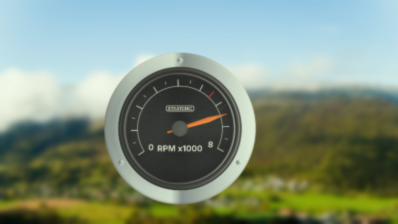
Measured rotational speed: 6500
